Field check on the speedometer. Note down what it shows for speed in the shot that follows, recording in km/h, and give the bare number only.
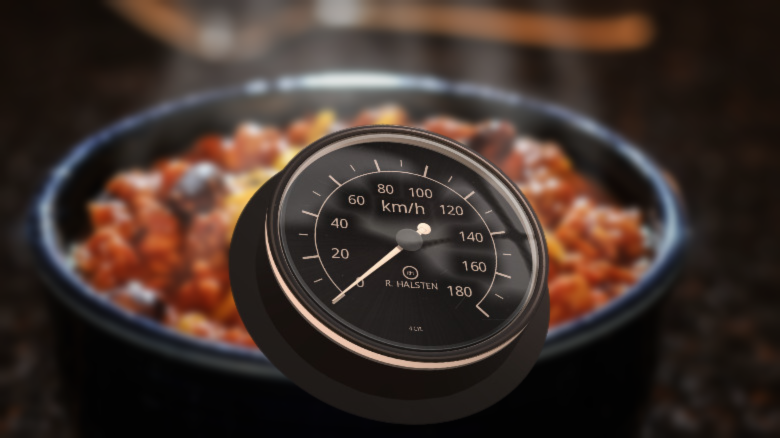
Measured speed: 0
